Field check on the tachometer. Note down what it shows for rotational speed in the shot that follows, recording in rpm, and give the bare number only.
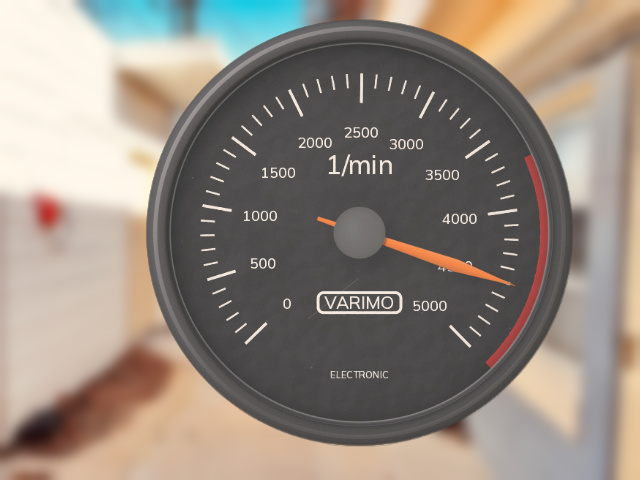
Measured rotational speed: 4500
